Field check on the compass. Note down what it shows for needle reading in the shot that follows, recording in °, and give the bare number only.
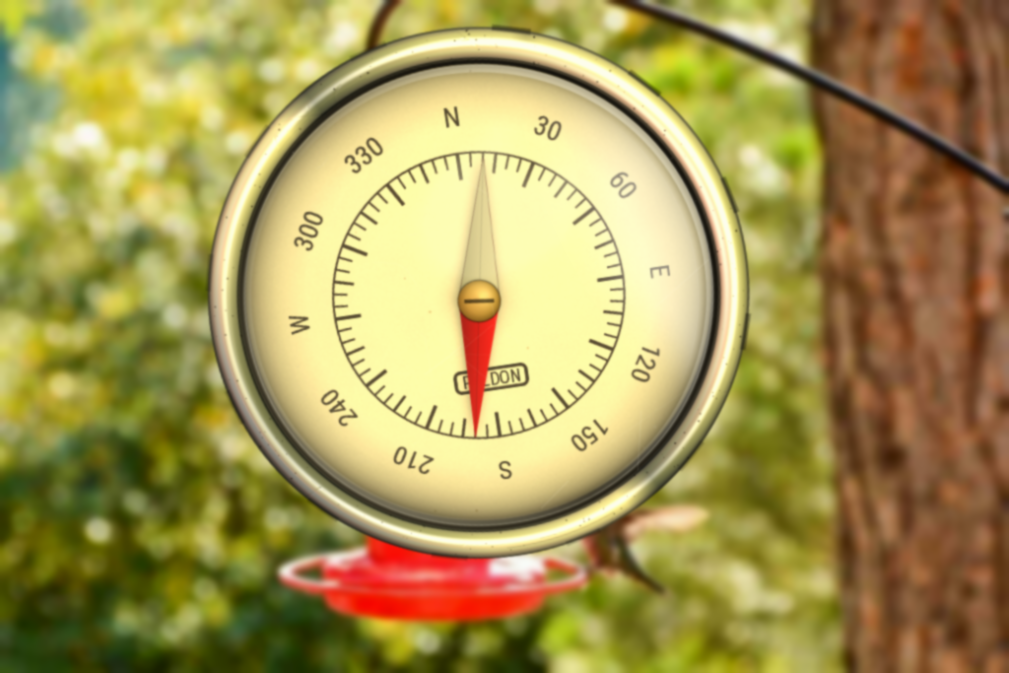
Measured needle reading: 190
